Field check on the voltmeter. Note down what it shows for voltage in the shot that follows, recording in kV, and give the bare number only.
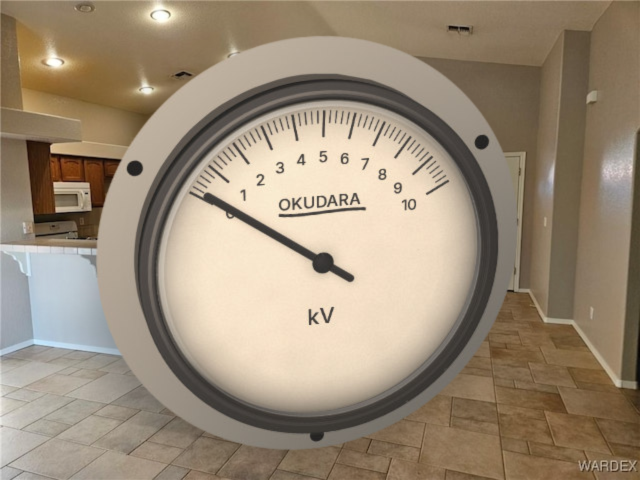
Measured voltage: 0.2
